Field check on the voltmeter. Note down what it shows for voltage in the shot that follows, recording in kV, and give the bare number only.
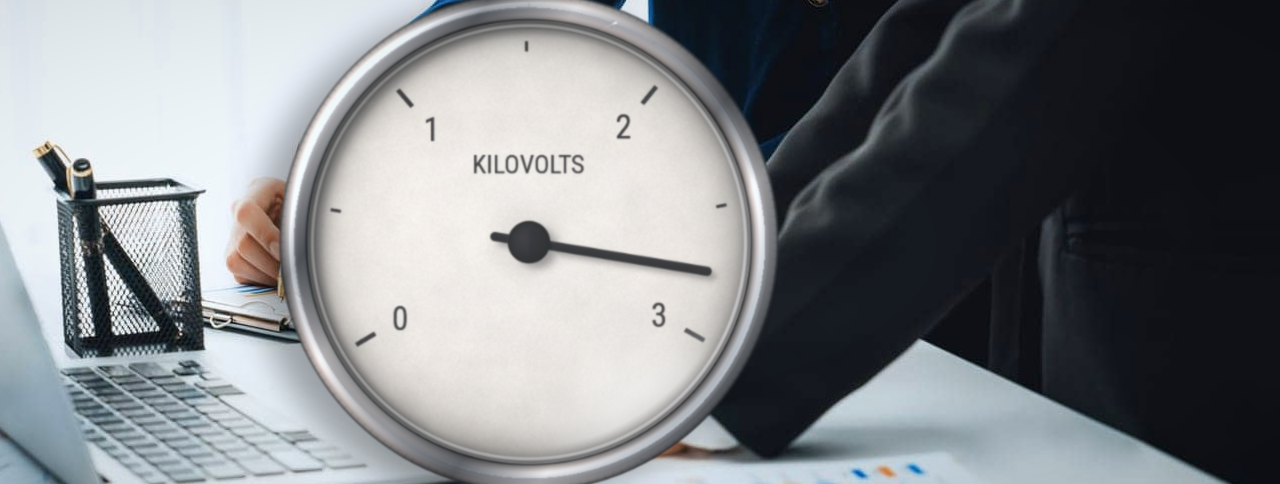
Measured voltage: 2.75
